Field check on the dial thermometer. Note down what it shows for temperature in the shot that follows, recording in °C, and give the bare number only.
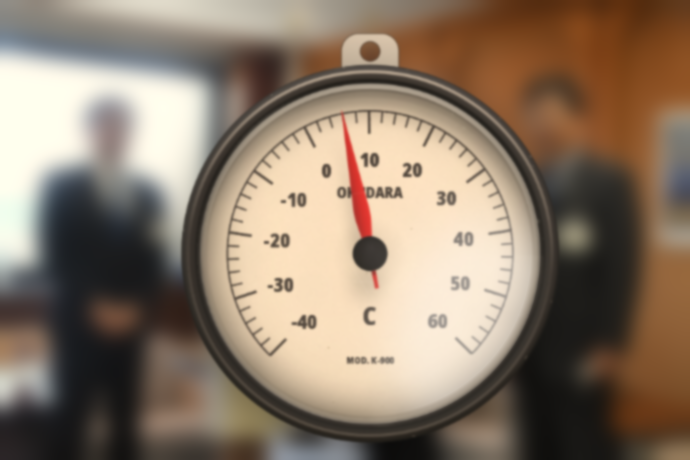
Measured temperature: 6
